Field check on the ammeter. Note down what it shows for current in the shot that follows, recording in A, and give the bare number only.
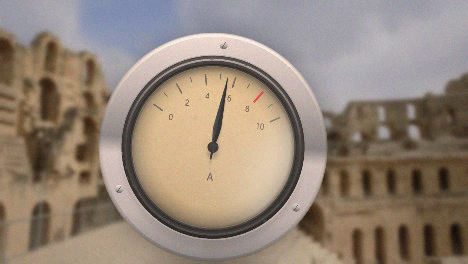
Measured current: 5.5
